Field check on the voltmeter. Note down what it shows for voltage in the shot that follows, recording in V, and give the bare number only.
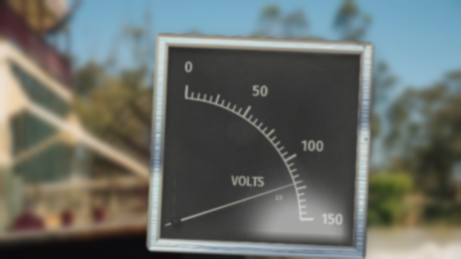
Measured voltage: 120
